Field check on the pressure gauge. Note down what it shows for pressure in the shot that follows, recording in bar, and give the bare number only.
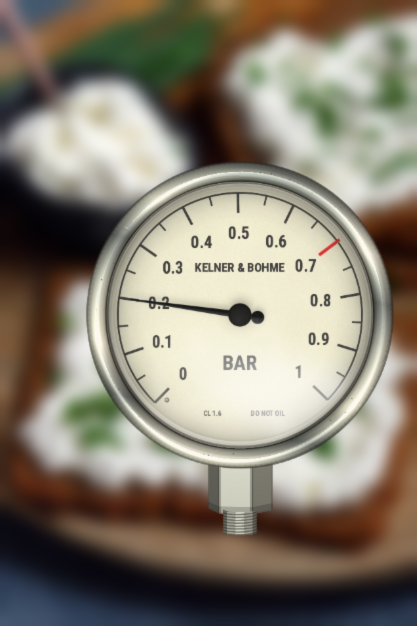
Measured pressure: 0.2
